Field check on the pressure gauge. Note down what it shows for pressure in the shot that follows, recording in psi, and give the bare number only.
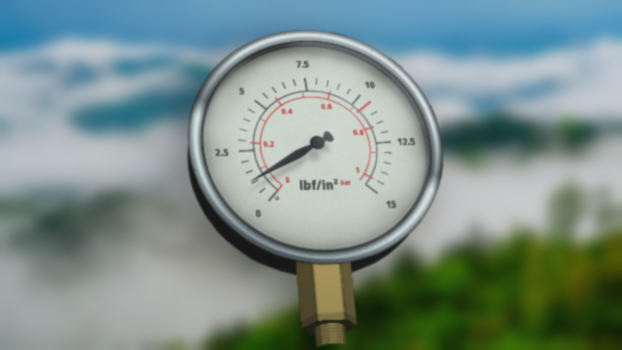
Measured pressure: 1
